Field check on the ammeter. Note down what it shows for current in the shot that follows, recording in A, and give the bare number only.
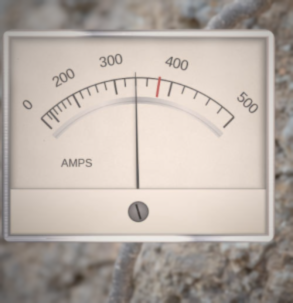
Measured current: 340
